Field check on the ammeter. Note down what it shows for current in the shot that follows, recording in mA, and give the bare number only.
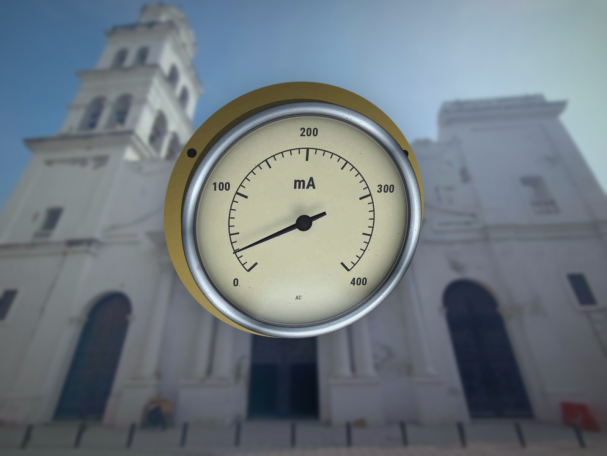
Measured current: 30
